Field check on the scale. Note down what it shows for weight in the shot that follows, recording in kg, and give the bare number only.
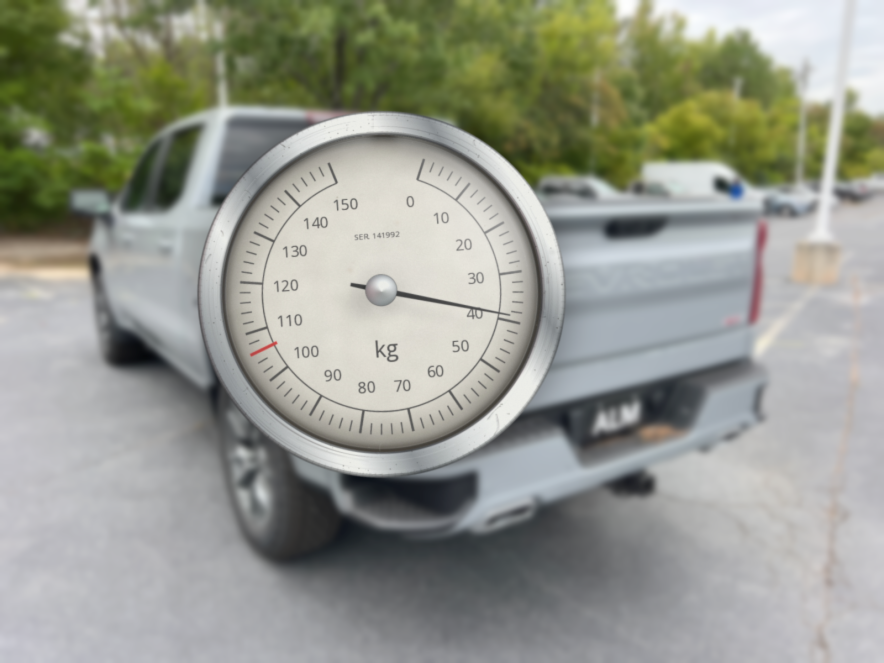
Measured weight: 39
